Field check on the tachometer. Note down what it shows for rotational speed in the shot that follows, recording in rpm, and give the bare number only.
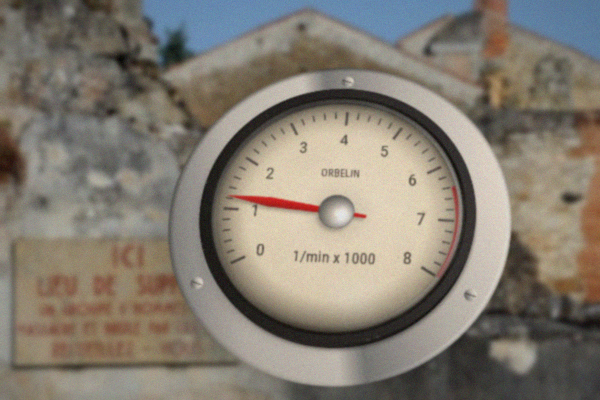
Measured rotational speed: 1200
